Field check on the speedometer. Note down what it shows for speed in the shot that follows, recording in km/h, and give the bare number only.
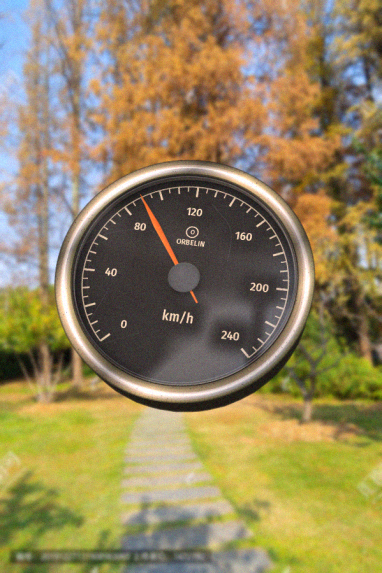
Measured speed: 90
